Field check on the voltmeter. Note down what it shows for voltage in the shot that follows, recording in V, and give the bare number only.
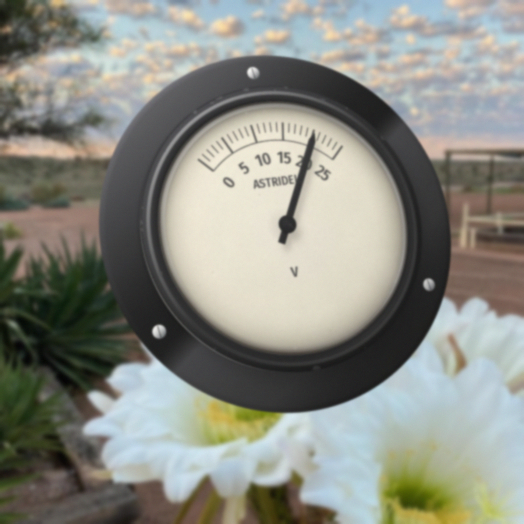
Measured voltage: 20
